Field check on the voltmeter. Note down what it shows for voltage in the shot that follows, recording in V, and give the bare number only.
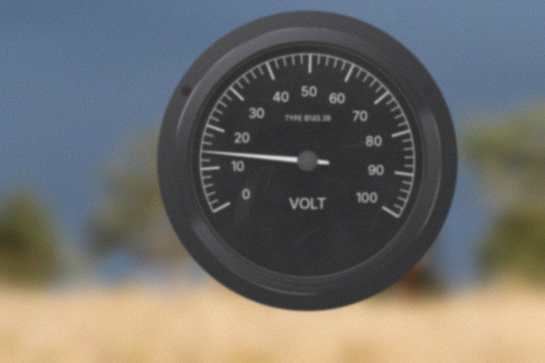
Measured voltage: 14
